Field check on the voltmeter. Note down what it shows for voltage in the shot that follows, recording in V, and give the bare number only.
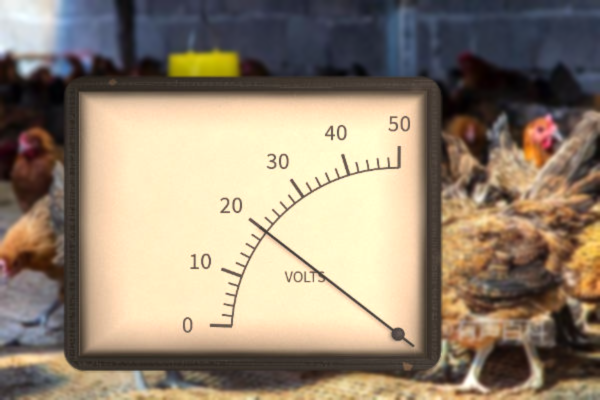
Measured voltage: 20
